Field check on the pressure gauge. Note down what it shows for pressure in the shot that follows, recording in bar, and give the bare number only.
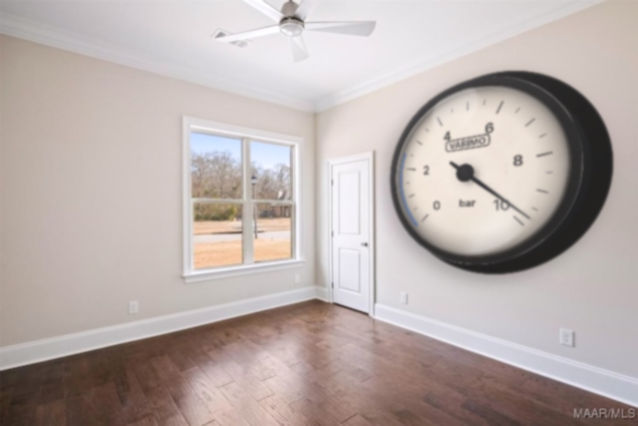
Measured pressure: 9.75
